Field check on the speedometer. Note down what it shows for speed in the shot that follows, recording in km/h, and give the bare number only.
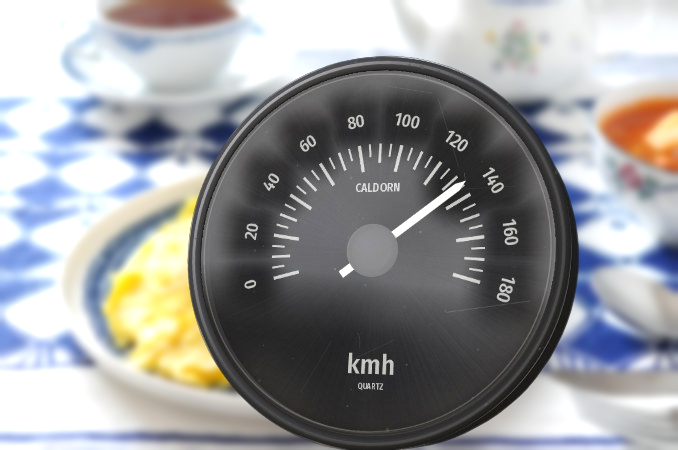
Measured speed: 135
